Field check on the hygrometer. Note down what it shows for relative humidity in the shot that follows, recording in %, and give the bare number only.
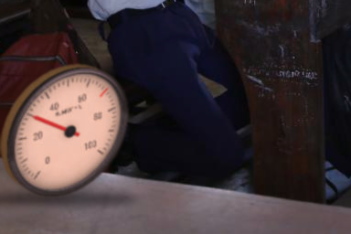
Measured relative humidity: 30
